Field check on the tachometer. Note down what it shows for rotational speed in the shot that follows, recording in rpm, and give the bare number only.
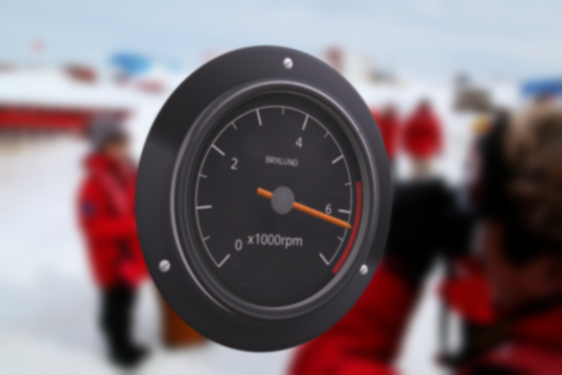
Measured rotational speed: 6250
